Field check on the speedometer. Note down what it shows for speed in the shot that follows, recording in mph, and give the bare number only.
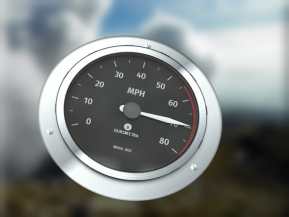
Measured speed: 70
